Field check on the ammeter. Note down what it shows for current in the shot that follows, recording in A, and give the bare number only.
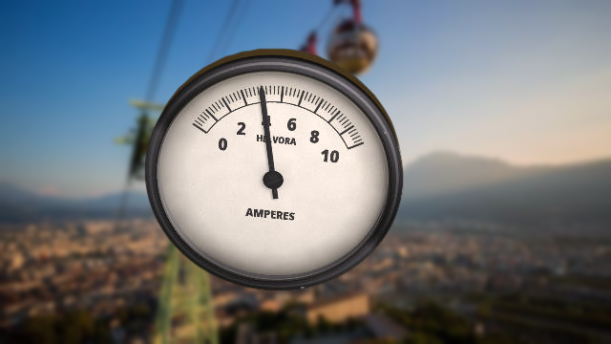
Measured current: 4
